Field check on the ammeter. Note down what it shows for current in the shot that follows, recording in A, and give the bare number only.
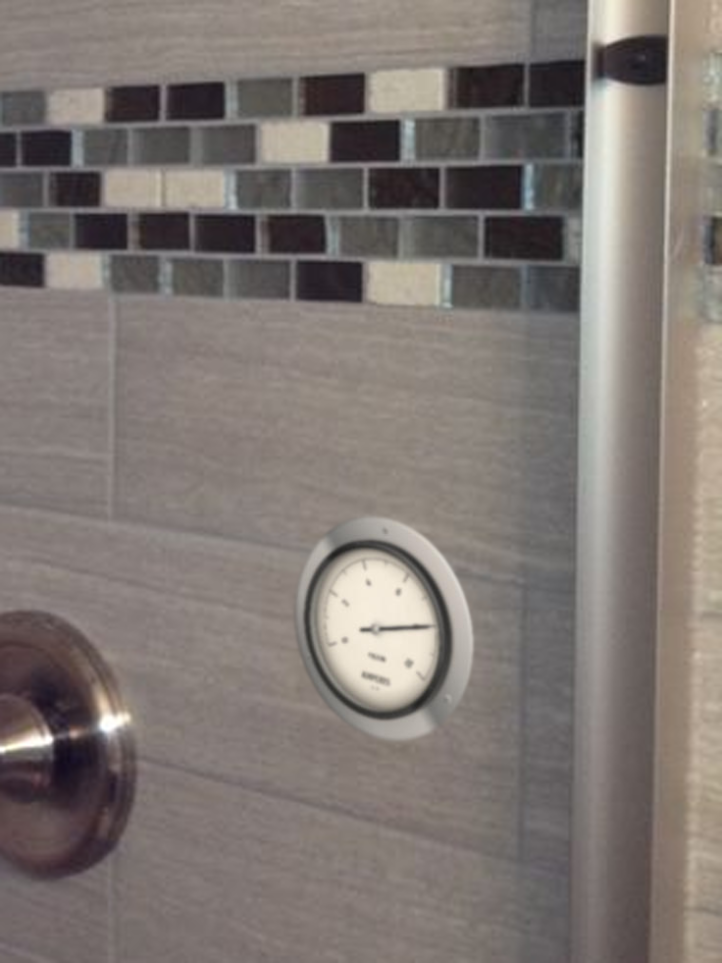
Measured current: 8
